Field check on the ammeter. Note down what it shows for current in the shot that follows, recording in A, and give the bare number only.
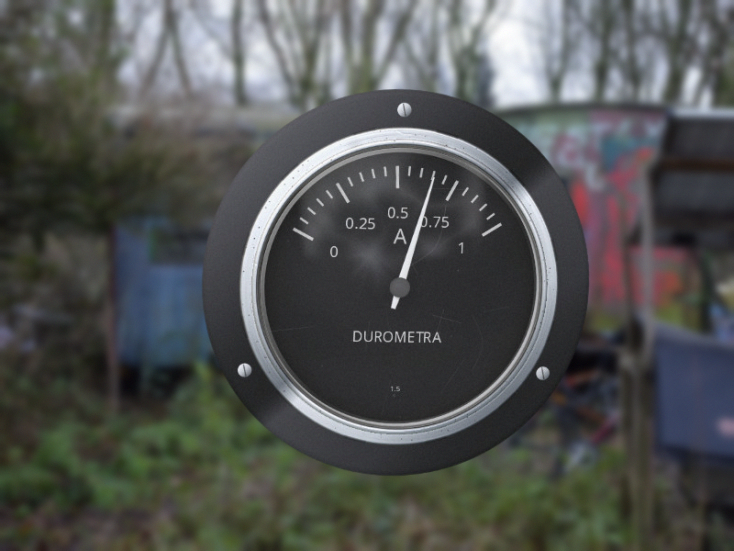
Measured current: 0.65
